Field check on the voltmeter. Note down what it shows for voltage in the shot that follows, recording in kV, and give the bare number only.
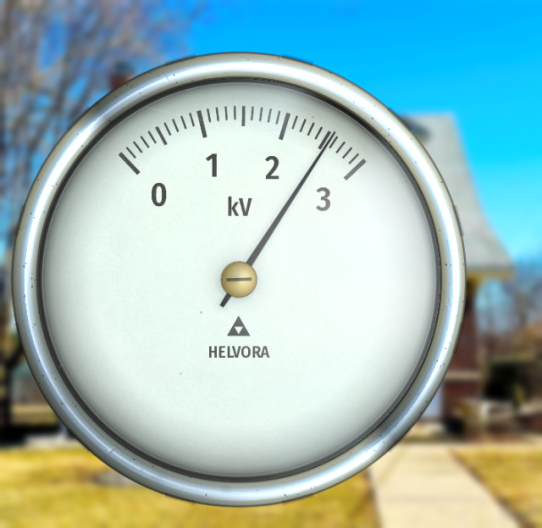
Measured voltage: 2.55
